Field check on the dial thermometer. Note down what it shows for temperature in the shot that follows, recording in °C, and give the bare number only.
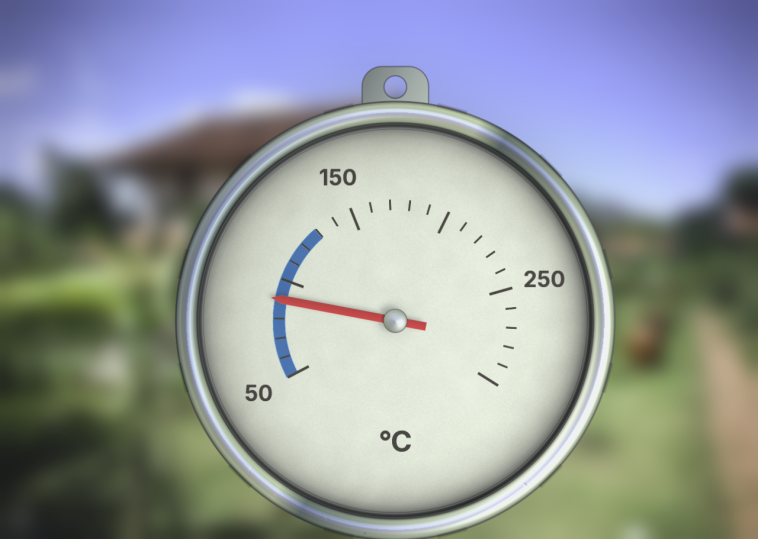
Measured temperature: 90
